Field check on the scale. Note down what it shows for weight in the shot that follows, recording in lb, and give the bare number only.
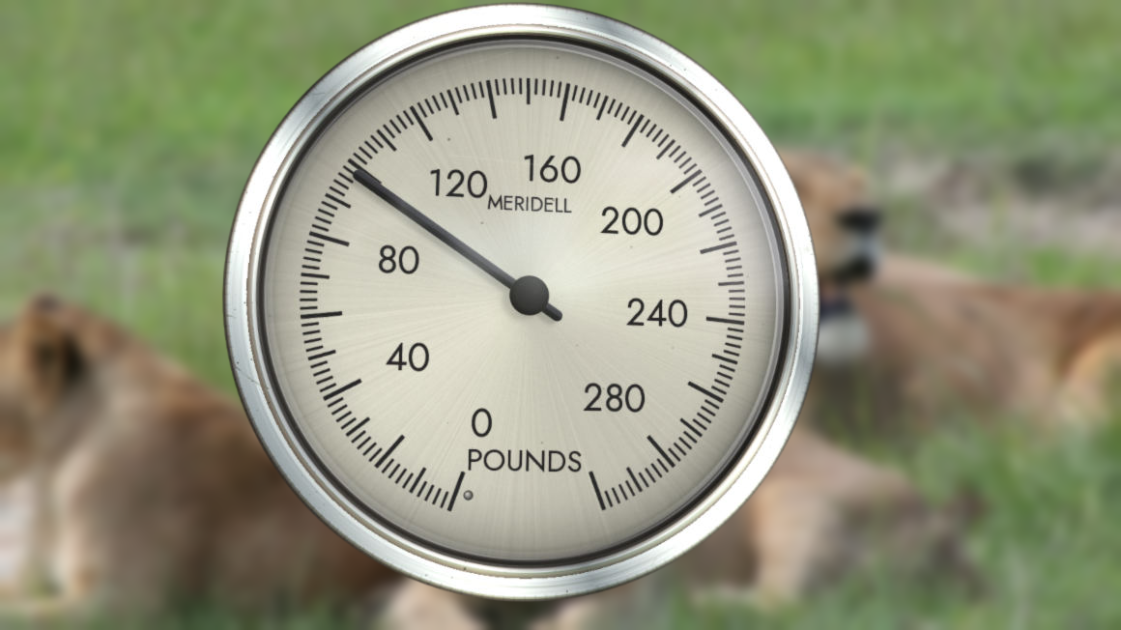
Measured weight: 98
